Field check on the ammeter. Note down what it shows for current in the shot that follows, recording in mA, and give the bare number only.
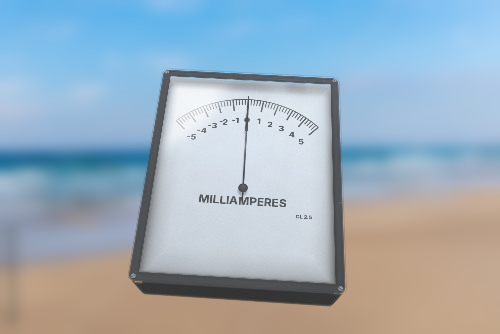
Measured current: 0
